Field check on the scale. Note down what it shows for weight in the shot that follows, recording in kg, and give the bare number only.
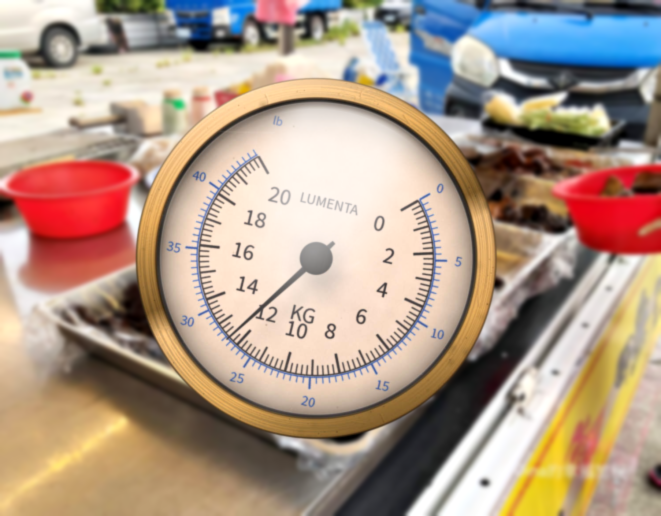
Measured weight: 12.4
